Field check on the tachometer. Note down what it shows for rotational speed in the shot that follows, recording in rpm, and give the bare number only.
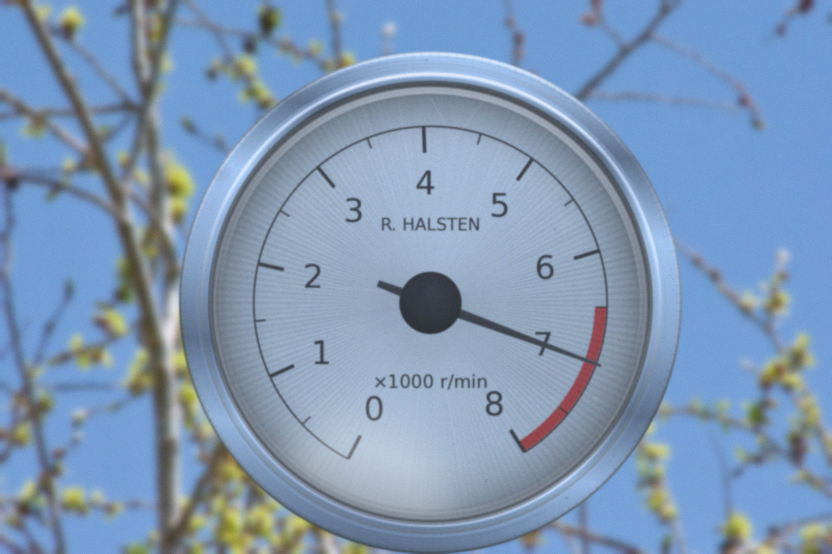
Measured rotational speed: 7000
